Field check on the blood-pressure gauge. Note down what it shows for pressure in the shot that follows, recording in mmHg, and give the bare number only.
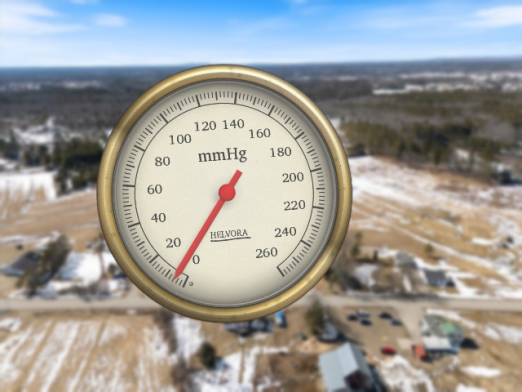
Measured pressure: 6
